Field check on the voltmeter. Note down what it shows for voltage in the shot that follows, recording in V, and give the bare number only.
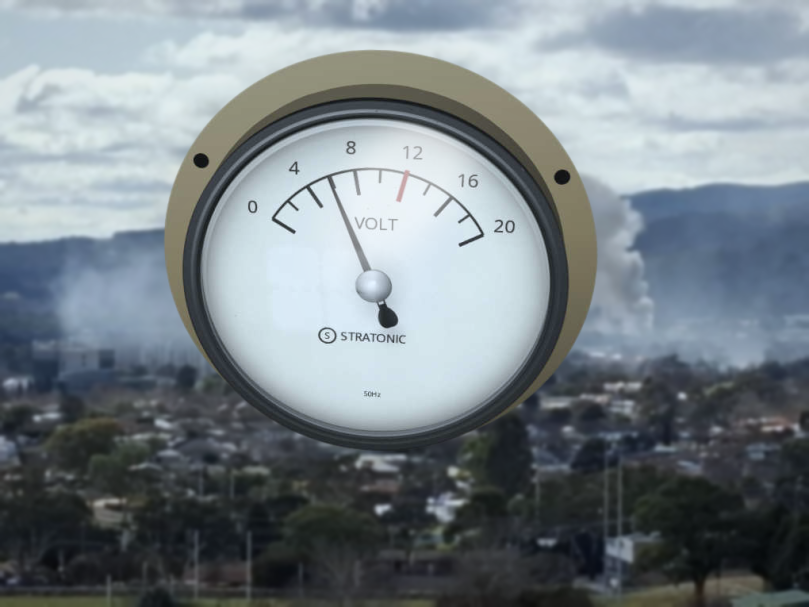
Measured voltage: 6
